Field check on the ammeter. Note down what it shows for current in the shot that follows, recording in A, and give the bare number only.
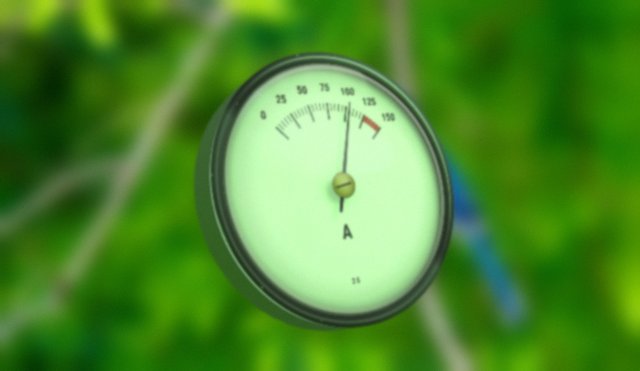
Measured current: 100
